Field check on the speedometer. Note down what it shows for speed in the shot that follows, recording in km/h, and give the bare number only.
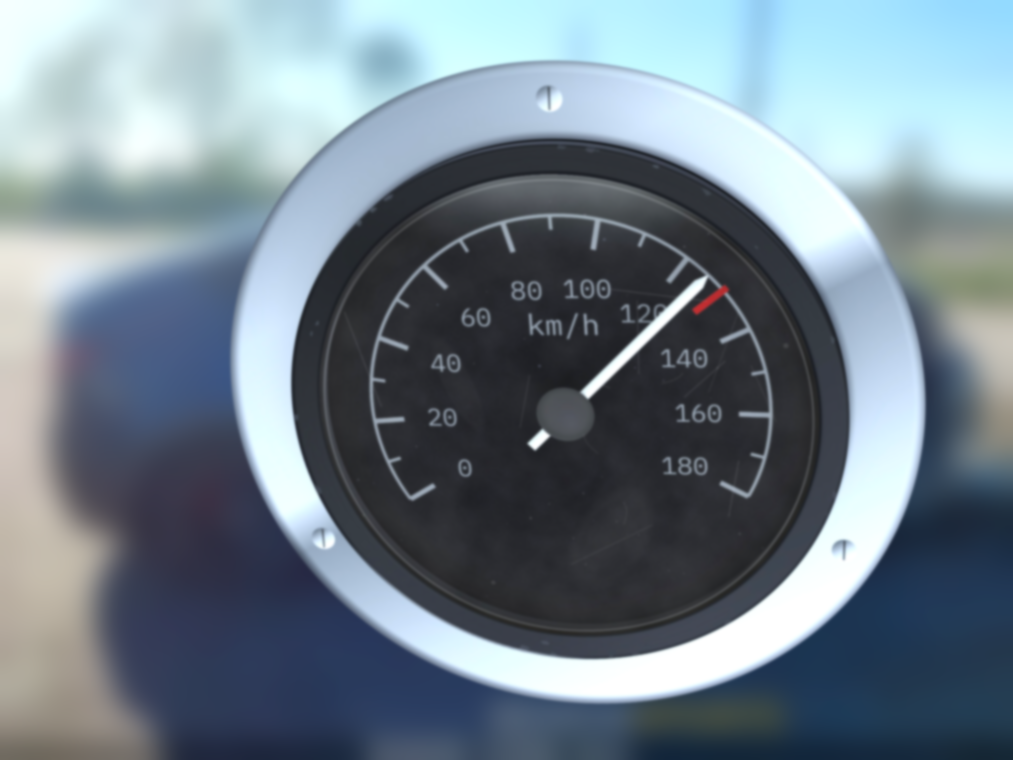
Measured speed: 125
